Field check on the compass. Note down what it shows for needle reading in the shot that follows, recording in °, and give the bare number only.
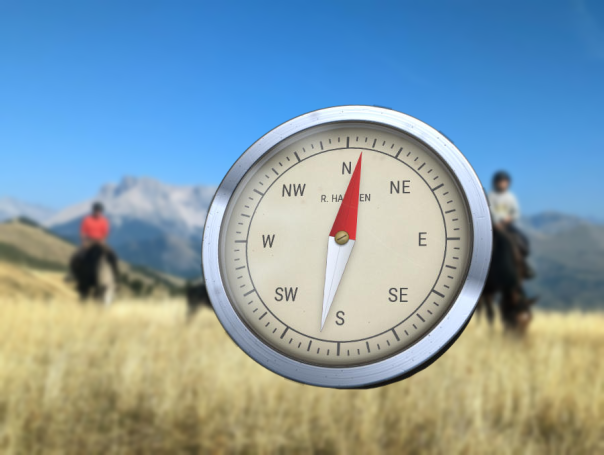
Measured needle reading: 10
